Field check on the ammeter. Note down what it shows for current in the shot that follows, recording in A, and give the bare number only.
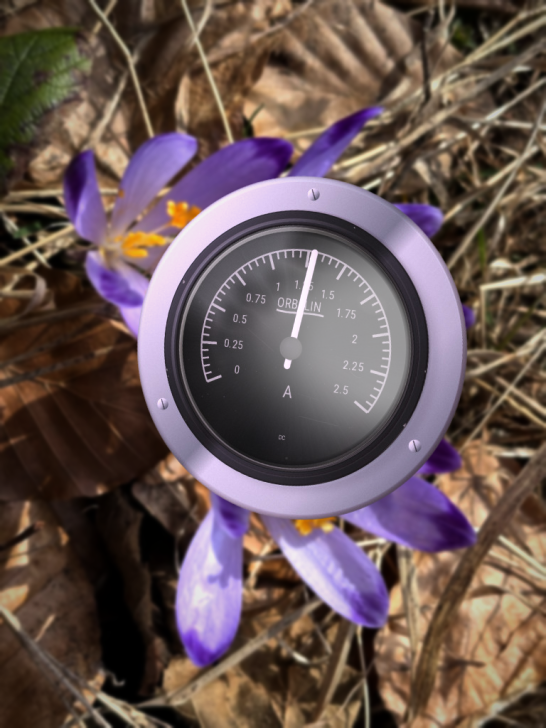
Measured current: 1.3
